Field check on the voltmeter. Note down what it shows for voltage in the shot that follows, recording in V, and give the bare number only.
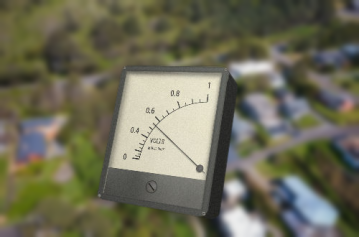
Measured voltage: 0.55
